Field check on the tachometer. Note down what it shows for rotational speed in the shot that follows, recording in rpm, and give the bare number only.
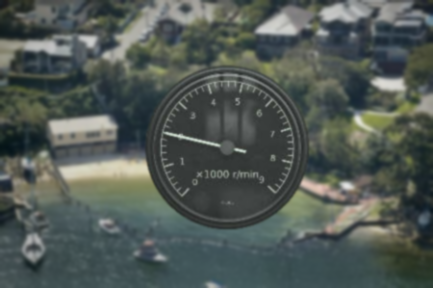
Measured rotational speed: 2000
